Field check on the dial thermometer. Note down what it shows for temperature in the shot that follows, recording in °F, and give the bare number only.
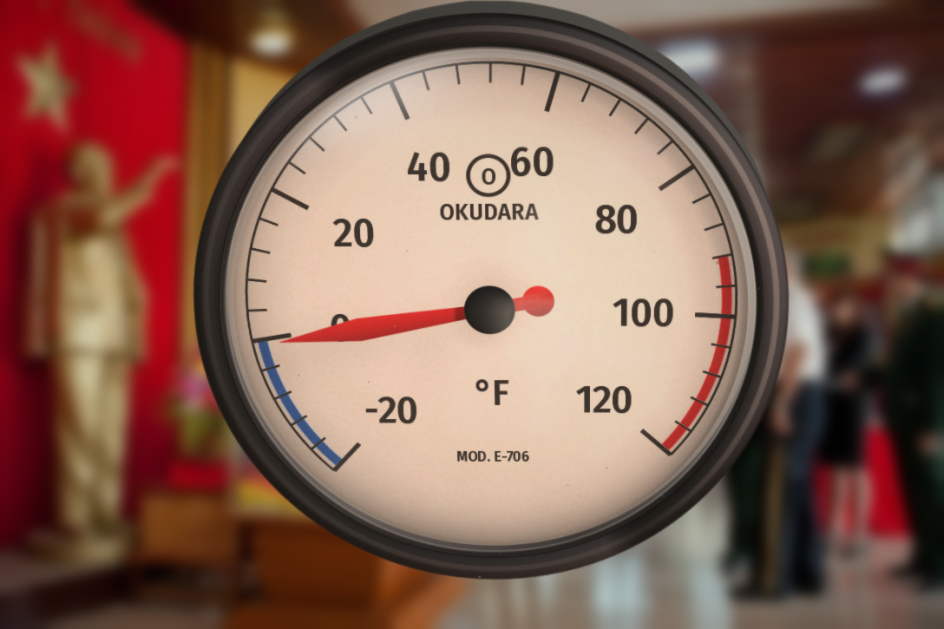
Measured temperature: 0
